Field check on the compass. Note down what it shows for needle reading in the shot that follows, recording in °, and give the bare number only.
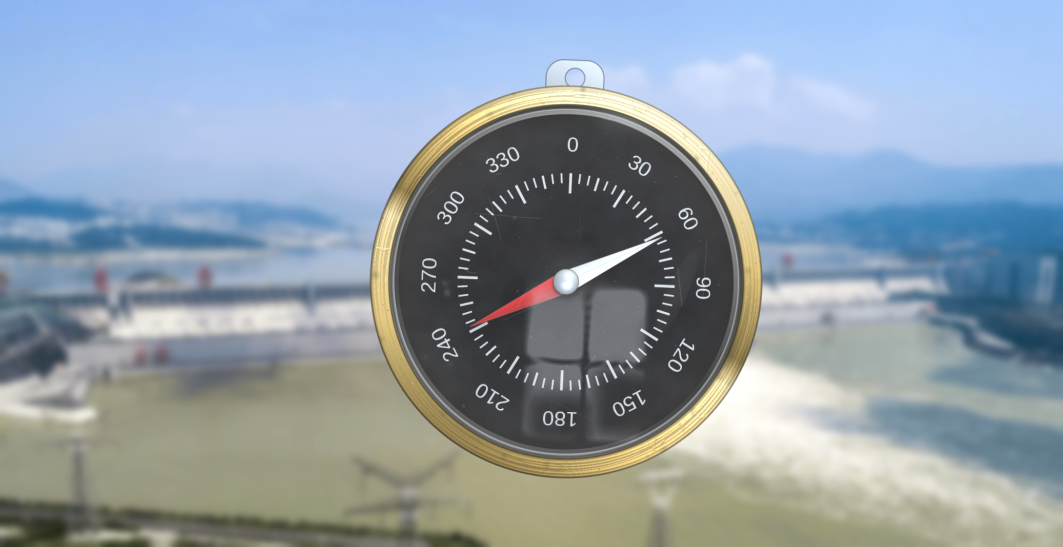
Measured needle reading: 242.5
